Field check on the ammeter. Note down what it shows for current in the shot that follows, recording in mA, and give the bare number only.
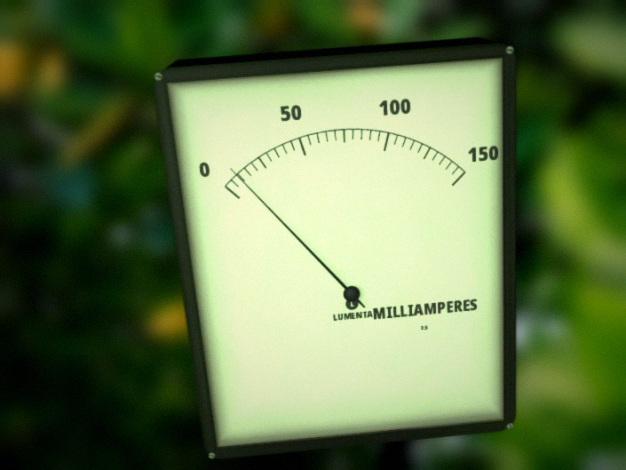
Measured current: 10
